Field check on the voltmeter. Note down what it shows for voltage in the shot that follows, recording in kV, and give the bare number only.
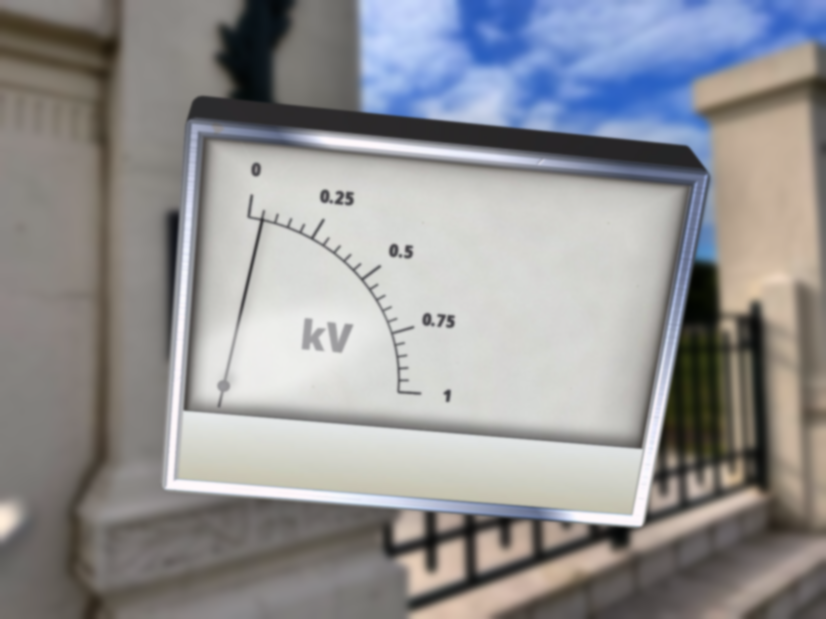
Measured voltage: 0.05
